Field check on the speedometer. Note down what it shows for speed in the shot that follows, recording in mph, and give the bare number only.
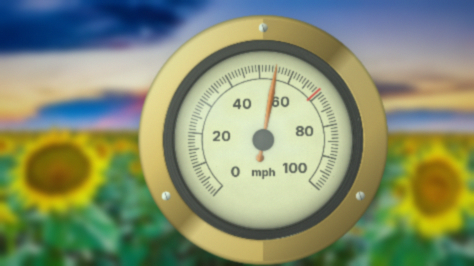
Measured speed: 55
